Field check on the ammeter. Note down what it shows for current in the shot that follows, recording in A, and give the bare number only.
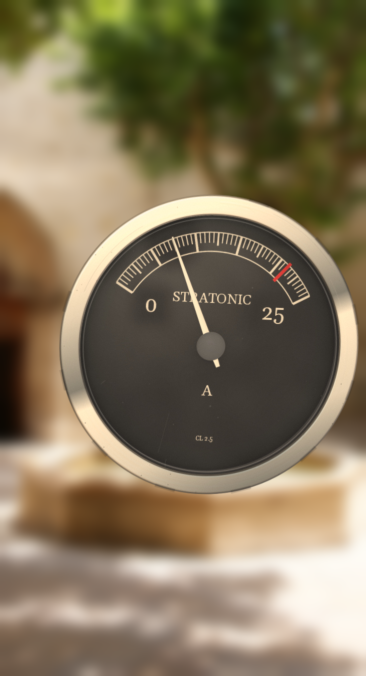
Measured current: 7.5
